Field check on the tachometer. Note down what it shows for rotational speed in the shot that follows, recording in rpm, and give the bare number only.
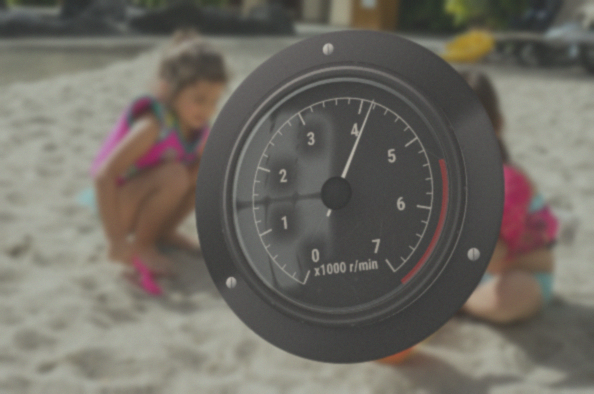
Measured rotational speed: 4200
